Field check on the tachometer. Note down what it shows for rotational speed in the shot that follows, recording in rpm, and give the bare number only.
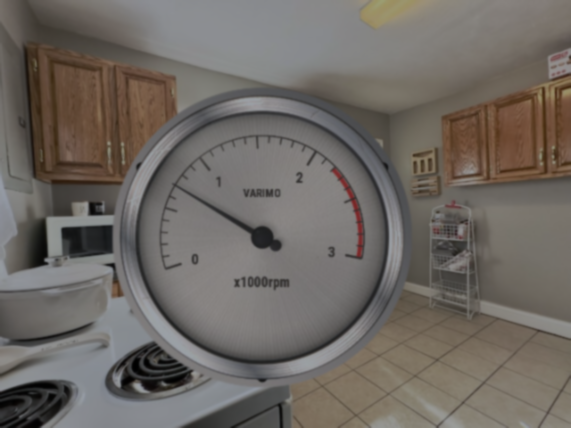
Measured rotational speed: 700
